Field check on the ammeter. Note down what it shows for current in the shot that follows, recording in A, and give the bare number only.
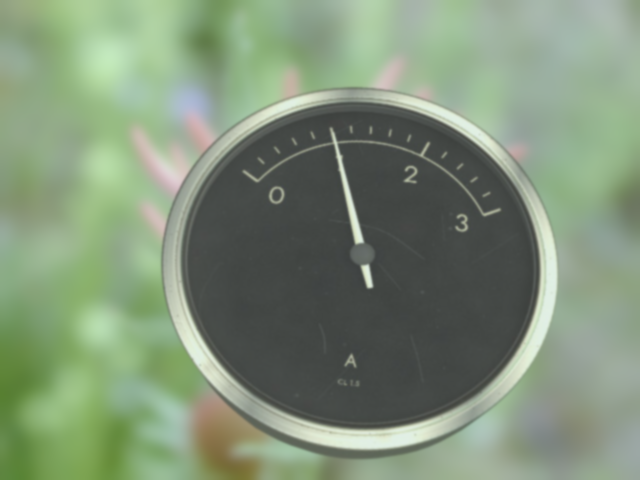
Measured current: 1
